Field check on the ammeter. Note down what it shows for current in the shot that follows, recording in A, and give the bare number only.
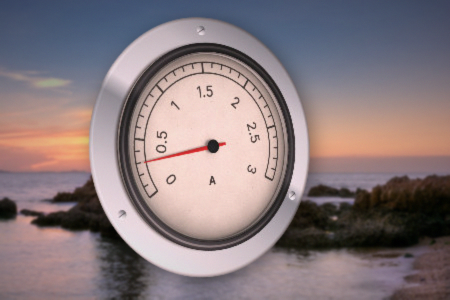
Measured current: 0.3
